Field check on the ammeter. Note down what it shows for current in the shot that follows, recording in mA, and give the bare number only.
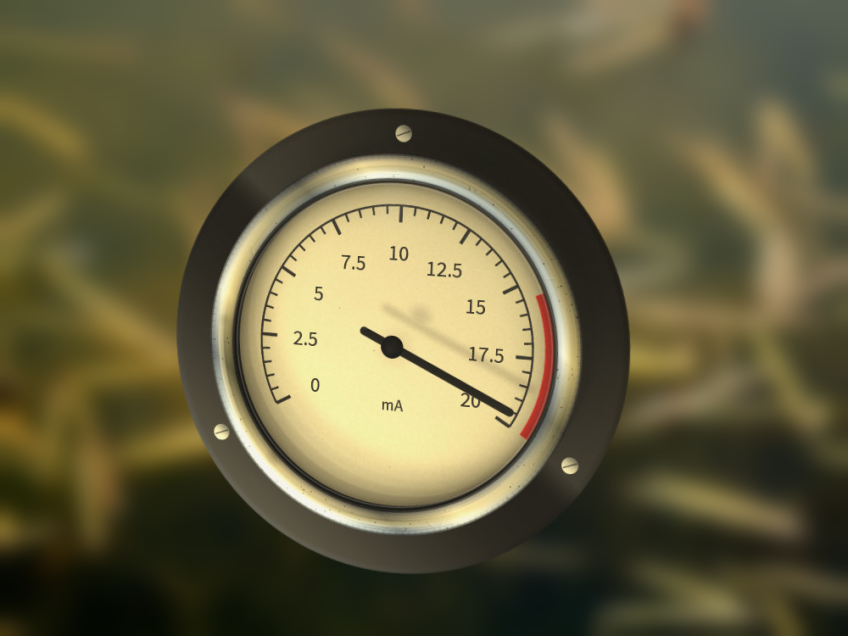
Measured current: 19.5
